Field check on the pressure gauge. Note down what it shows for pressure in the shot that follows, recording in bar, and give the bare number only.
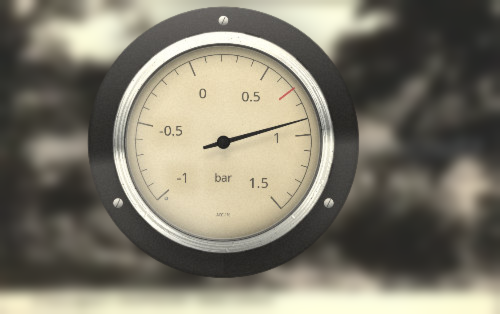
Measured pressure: 0.9
